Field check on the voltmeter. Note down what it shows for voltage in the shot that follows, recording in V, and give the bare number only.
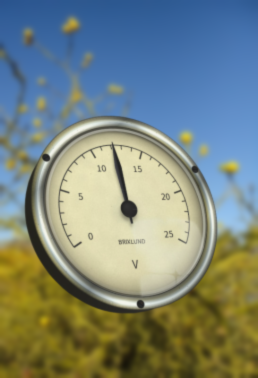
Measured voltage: 12
